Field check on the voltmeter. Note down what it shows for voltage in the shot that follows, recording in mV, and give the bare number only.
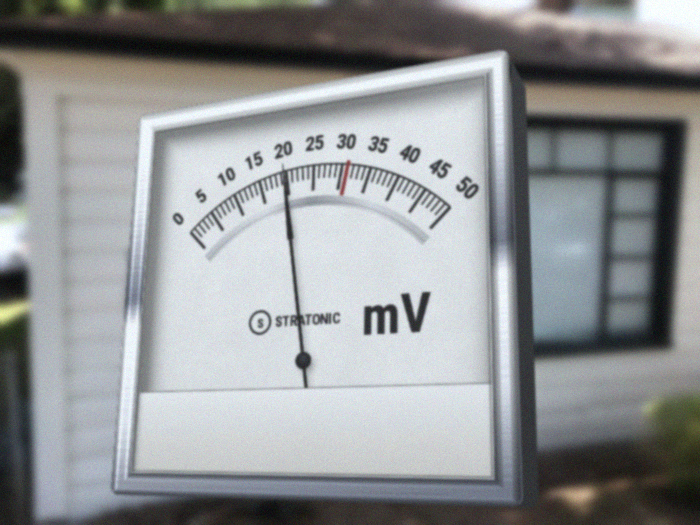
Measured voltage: 20
